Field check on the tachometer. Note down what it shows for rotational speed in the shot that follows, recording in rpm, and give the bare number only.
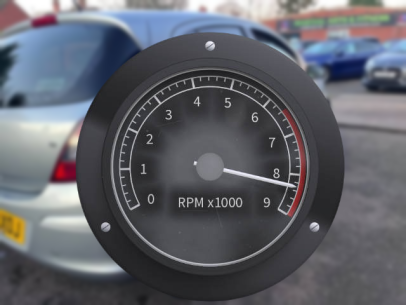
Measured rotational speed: 8300
